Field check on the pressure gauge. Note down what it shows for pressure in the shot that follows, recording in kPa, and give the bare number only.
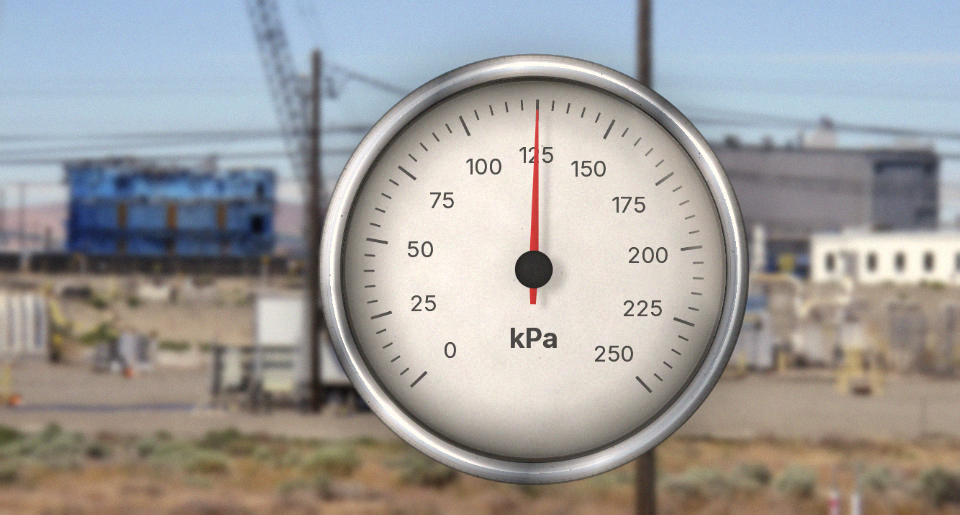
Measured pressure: 125
